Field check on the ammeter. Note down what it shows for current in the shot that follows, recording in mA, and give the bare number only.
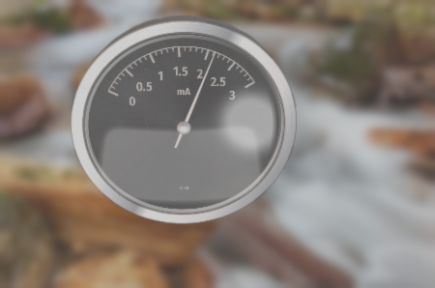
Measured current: 2.1
